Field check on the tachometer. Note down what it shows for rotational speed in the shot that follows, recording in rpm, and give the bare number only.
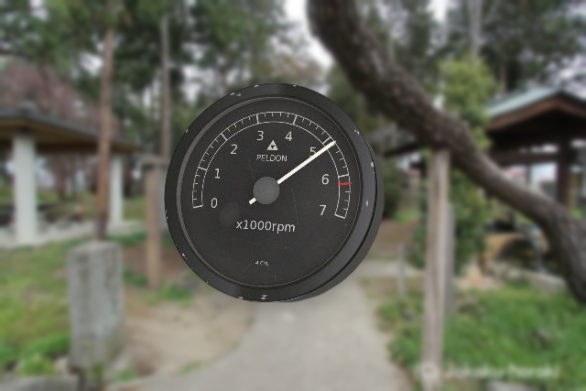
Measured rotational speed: 5200
